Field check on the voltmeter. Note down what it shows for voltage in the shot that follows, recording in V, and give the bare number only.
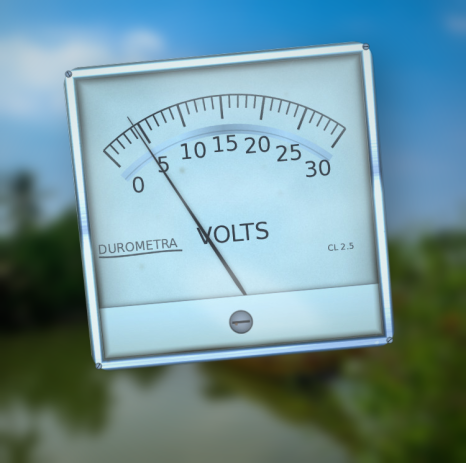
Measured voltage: 4.5
